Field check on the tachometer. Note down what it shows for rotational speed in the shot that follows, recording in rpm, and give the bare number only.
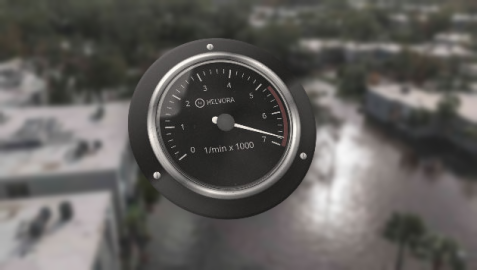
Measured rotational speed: 6800
